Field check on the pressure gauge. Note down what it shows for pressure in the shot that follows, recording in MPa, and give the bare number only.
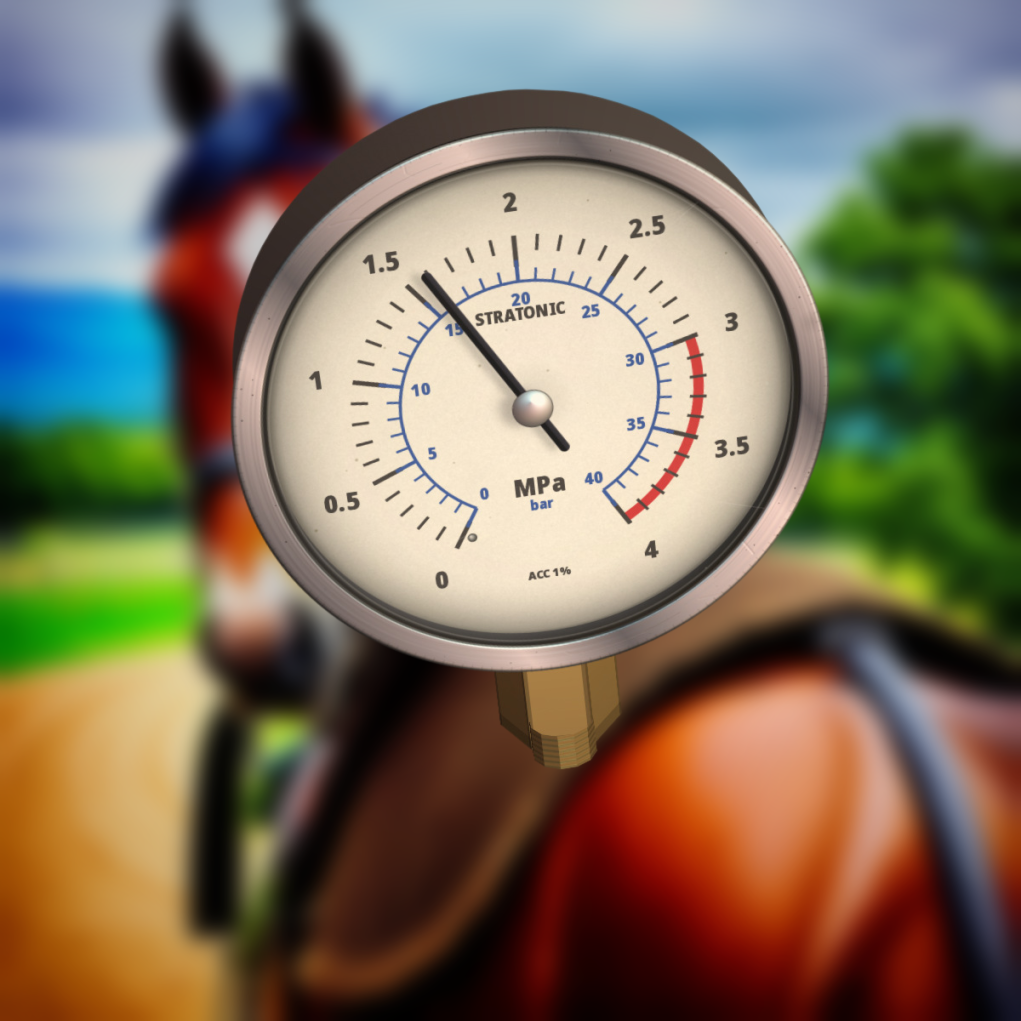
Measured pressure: 1.6
